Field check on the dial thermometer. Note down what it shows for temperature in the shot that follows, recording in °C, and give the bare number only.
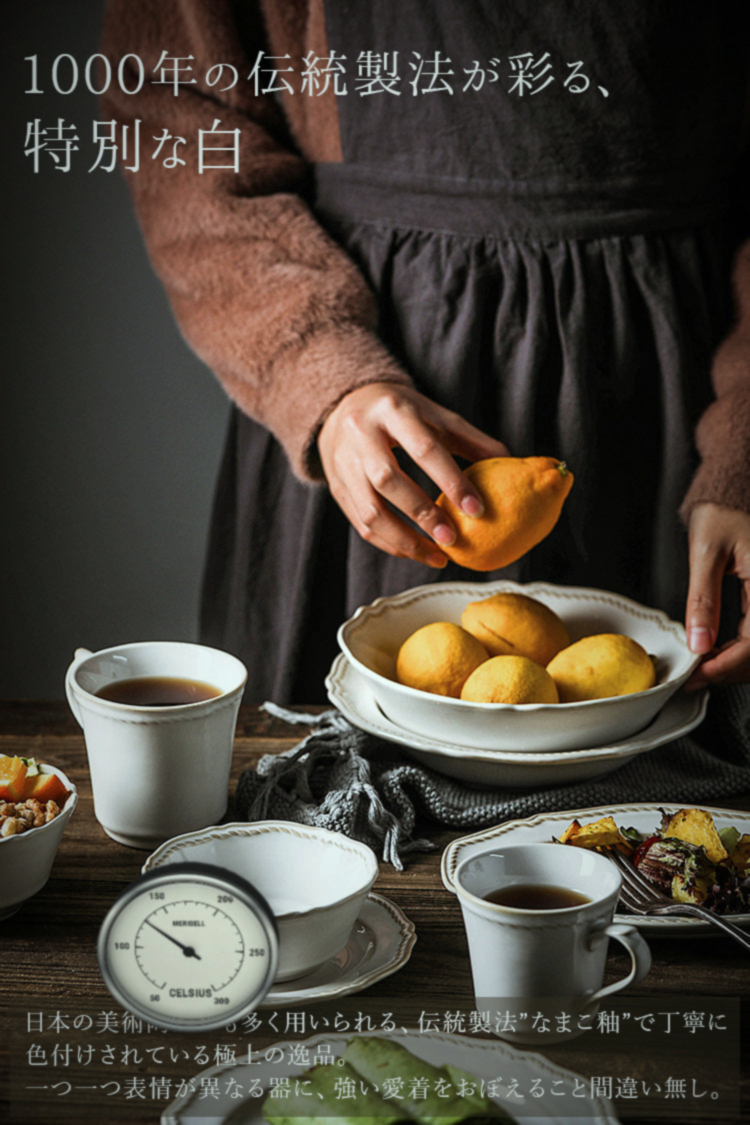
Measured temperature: 130
